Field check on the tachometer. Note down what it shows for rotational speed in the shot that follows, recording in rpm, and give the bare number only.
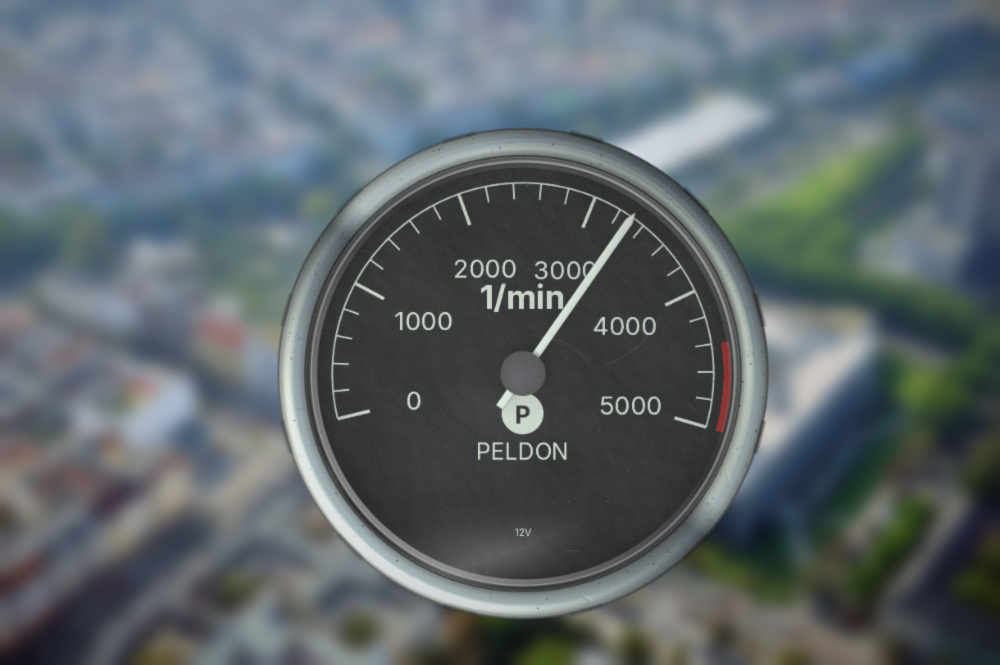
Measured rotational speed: 3300
